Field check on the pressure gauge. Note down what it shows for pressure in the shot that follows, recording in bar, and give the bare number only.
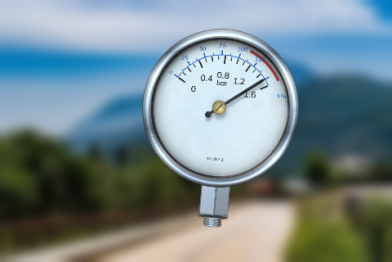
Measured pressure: 1.5
